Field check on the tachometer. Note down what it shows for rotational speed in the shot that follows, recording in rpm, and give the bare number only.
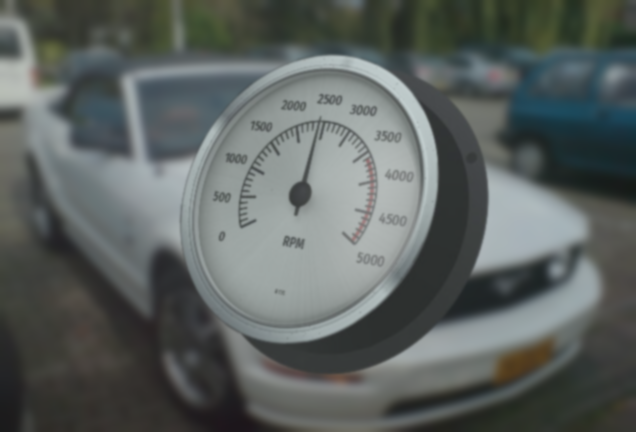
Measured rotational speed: 2500
